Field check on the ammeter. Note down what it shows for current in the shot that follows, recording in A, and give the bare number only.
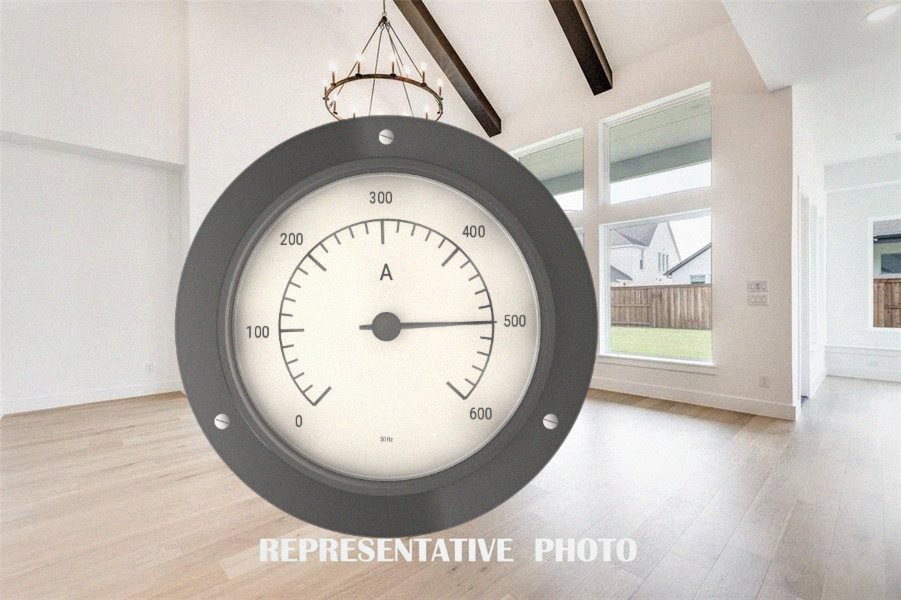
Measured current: 500
